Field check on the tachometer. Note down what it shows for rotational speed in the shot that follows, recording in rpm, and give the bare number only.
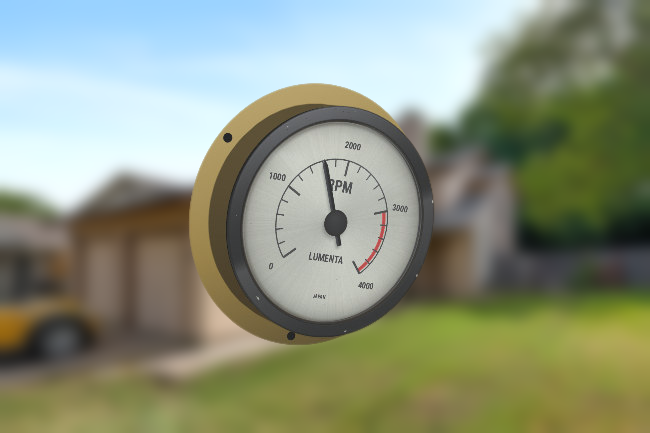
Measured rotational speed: 1600
